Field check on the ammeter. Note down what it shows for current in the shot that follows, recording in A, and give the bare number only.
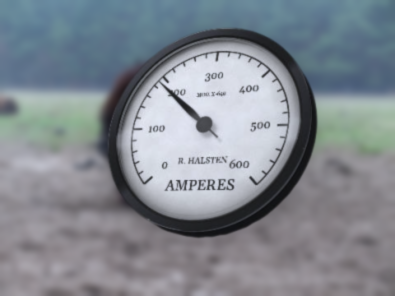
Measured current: 190
